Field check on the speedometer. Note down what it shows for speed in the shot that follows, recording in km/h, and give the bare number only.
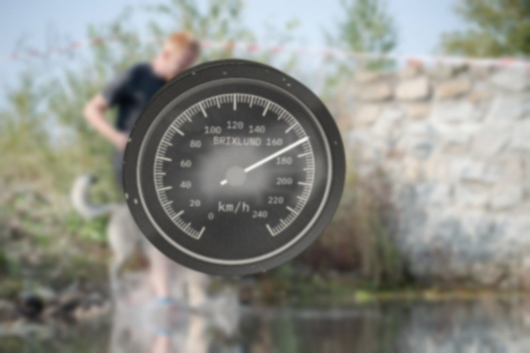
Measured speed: 170
